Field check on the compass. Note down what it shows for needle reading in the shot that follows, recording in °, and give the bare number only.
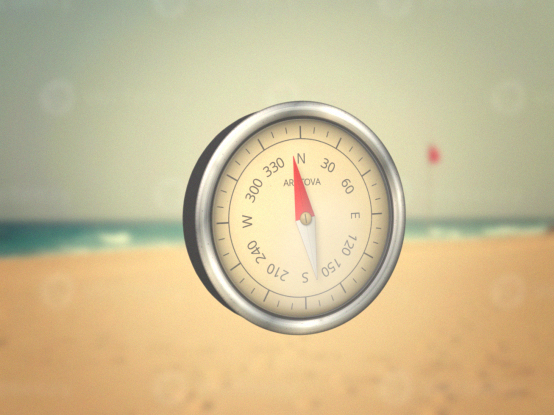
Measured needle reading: 350
